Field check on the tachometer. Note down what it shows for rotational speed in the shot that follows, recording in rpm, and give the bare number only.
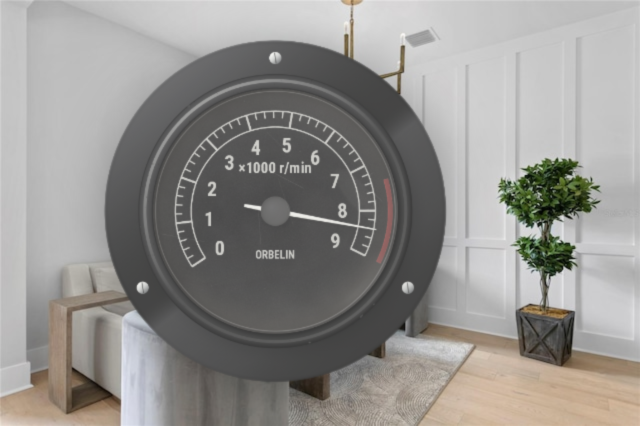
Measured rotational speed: 8400
